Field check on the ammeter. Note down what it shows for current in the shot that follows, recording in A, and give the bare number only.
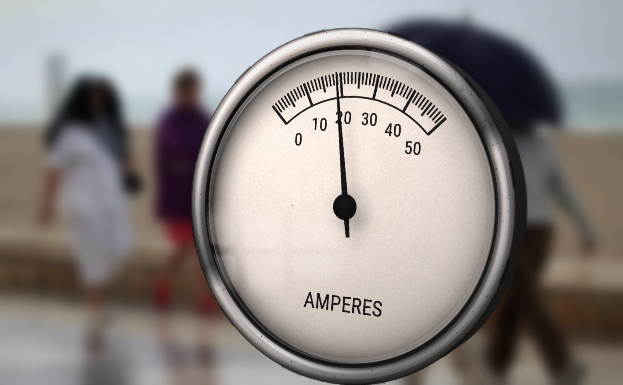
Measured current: 20
